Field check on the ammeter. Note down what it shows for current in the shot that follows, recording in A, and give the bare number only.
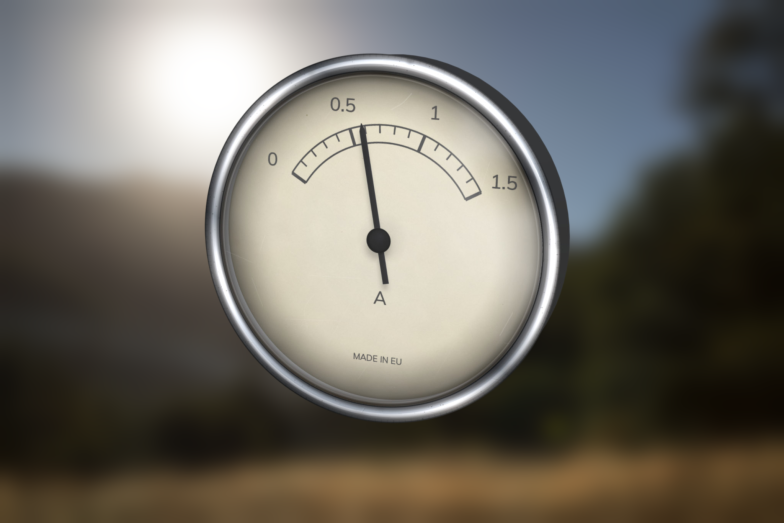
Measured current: 0.6
